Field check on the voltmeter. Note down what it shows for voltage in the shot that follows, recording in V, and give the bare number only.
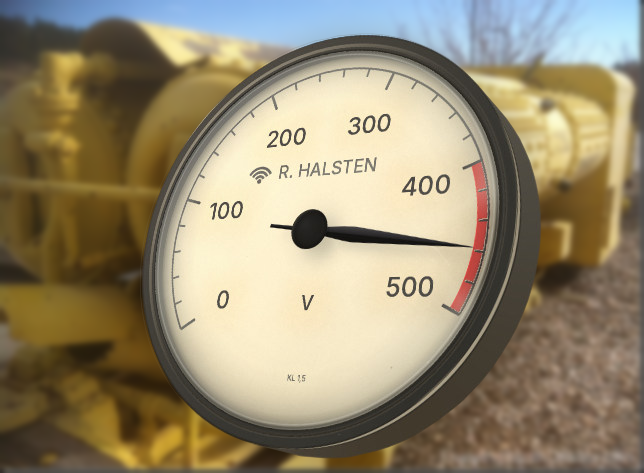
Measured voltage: 460
